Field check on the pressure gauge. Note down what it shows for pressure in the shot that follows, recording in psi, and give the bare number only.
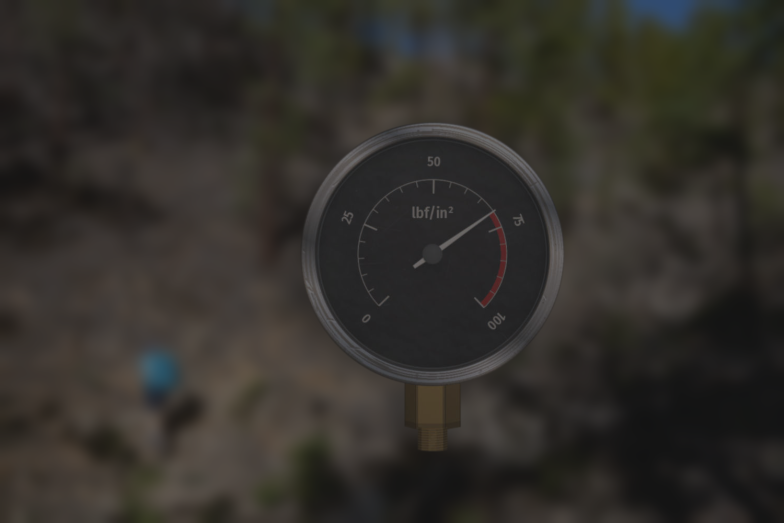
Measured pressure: 70
